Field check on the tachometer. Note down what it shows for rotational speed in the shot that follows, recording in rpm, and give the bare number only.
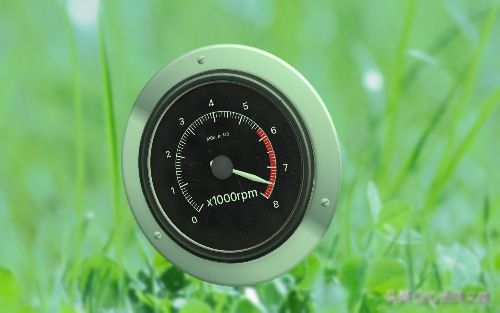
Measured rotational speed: 7500
